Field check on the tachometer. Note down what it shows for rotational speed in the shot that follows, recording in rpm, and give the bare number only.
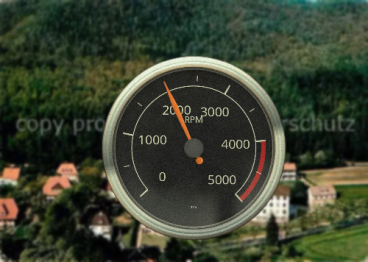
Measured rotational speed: 2000
